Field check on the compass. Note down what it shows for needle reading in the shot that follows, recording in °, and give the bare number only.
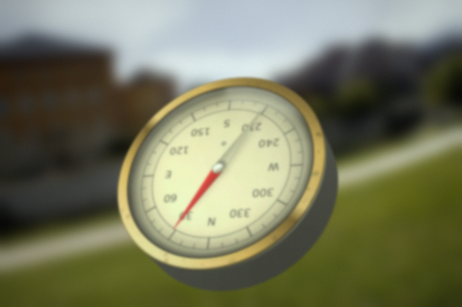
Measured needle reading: 30
